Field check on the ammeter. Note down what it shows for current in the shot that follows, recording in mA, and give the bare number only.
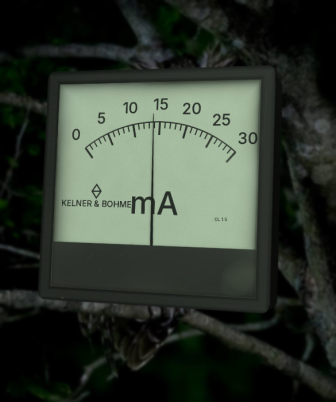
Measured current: 14
